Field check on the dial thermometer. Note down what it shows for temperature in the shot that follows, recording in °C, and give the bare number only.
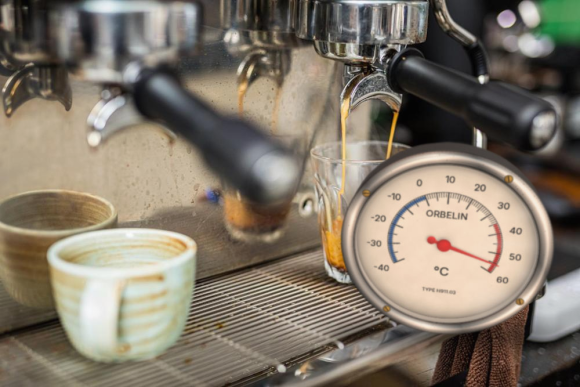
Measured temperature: 55
